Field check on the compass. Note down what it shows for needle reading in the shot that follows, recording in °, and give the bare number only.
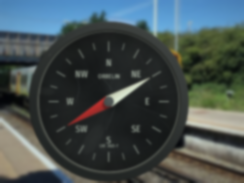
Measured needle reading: 240
